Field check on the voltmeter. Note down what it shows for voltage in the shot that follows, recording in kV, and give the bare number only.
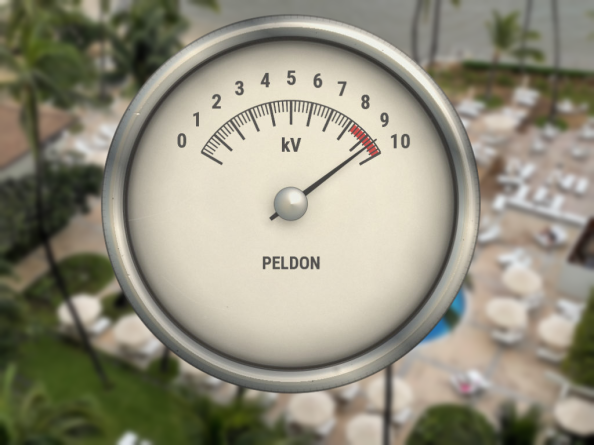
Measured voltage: 9.4
